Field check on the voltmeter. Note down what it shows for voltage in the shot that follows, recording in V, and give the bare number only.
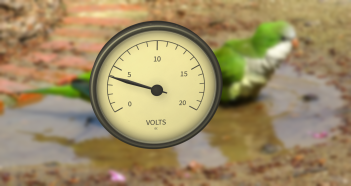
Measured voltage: 4
